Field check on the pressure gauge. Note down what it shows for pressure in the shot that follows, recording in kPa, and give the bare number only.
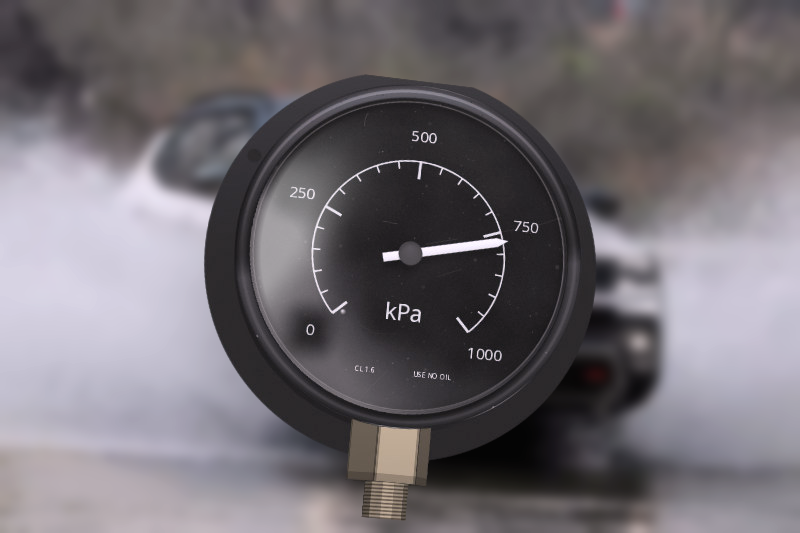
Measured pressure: 775
